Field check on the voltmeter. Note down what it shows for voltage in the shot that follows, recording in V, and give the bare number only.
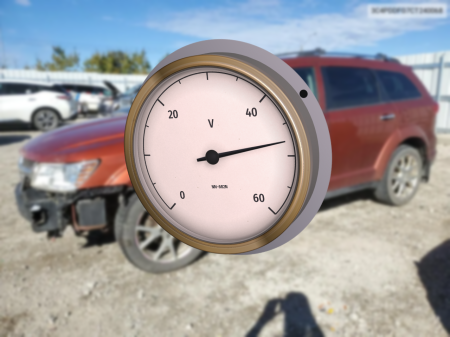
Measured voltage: 47.5
